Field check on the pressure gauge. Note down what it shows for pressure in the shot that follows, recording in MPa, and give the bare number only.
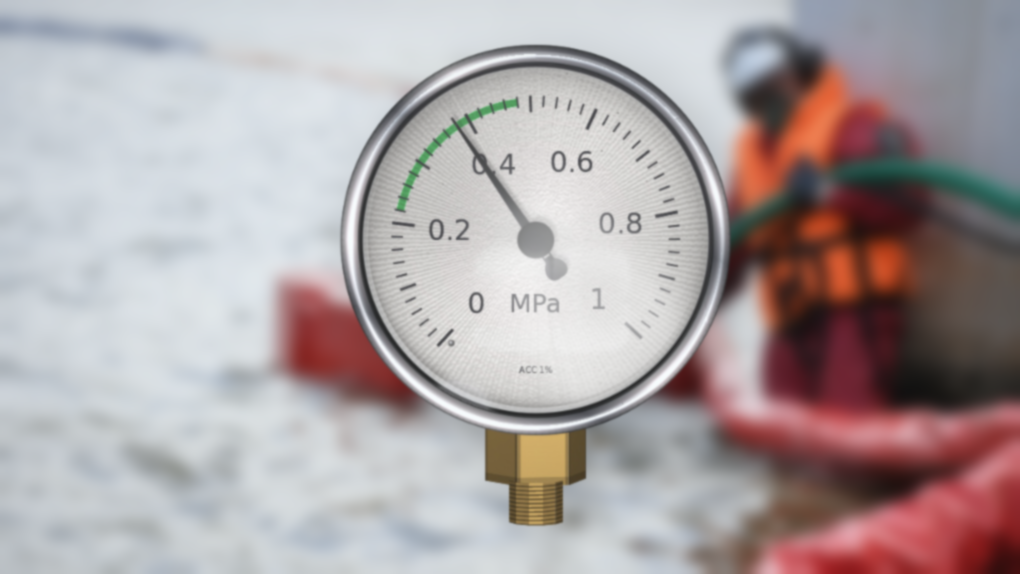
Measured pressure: 0.38
